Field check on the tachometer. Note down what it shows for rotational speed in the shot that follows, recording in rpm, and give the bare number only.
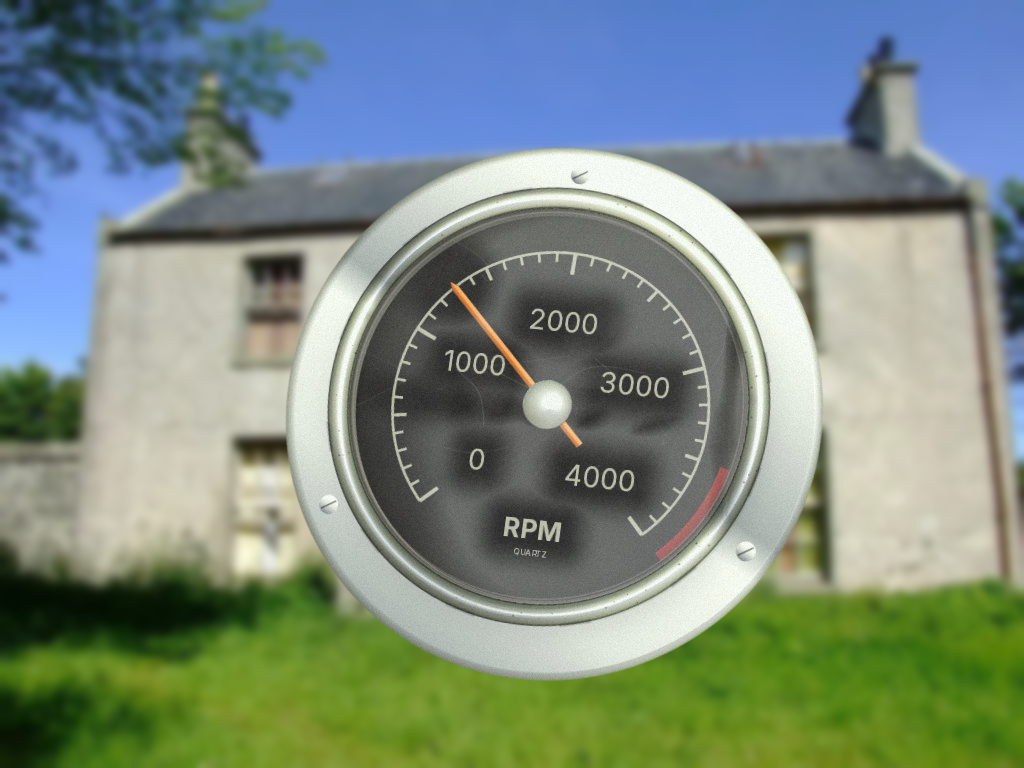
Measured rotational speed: 1300
